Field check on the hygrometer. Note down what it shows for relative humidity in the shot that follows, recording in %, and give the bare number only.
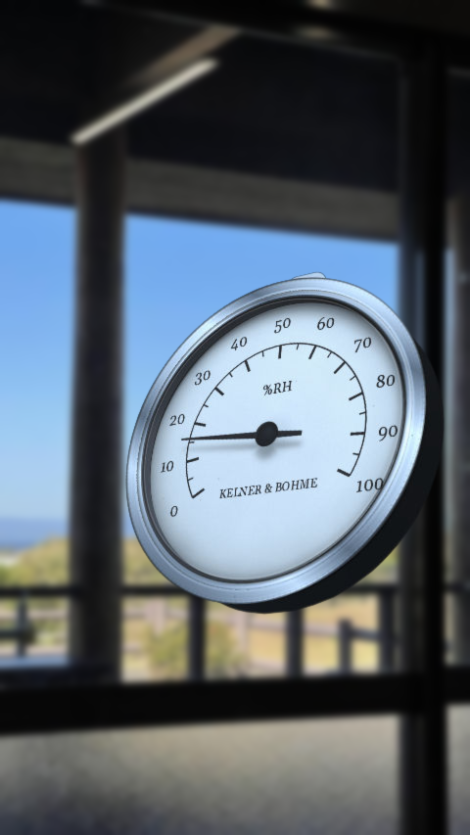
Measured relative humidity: 15
